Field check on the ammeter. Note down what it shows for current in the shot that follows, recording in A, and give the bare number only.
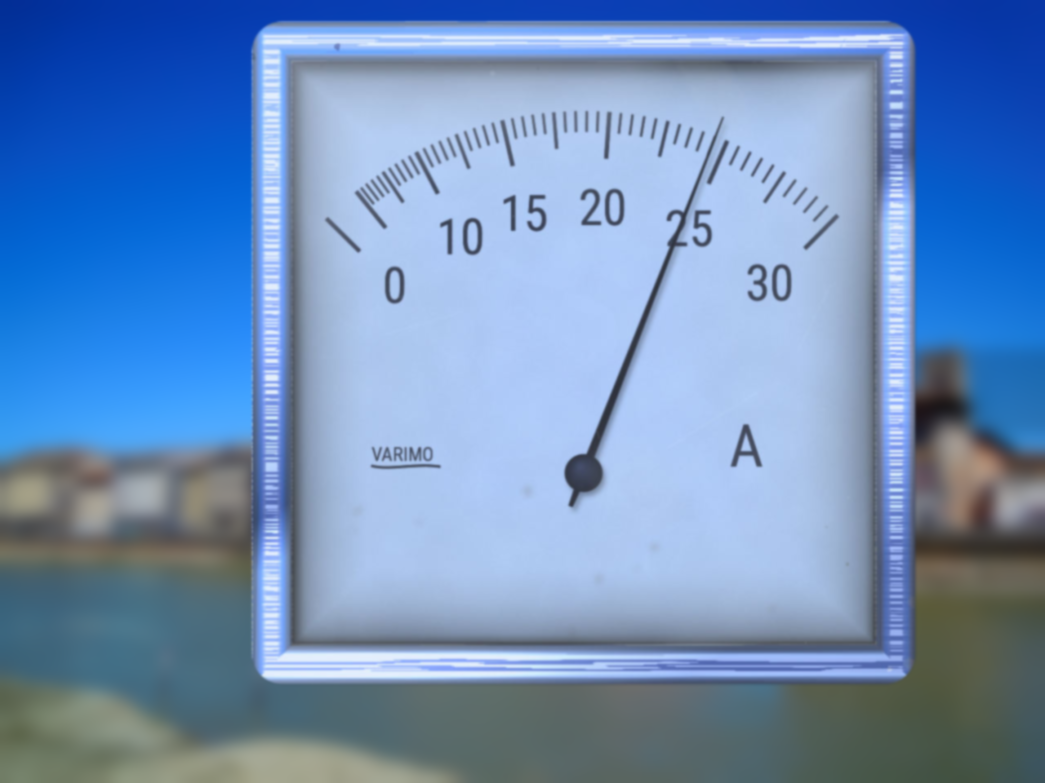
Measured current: 24.5
